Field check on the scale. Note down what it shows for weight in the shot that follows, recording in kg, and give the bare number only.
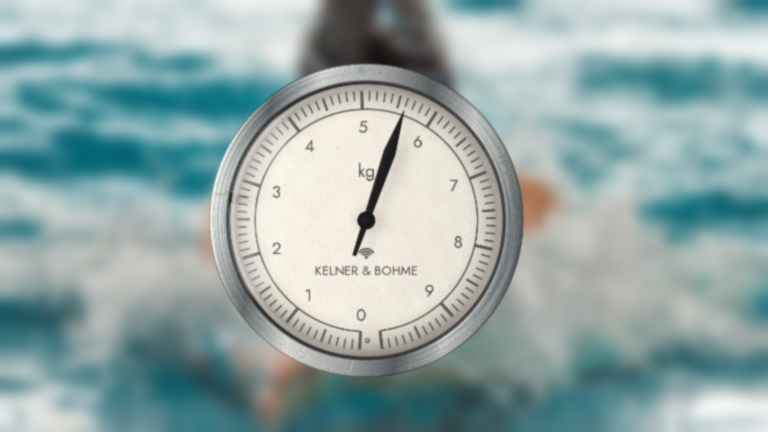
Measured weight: 5.6
